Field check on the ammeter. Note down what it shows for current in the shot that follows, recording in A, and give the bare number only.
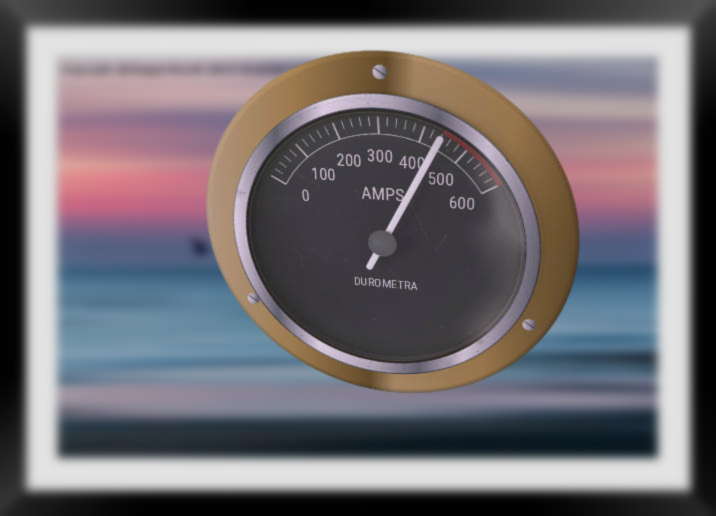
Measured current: 440
